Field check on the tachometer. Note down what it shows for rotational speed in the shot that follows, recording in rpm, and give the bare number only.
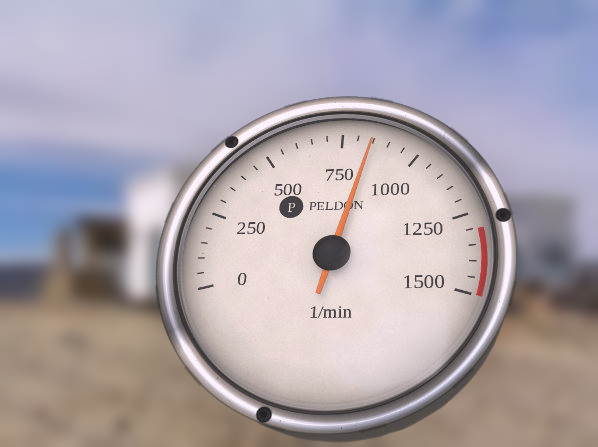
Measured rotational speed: 850
